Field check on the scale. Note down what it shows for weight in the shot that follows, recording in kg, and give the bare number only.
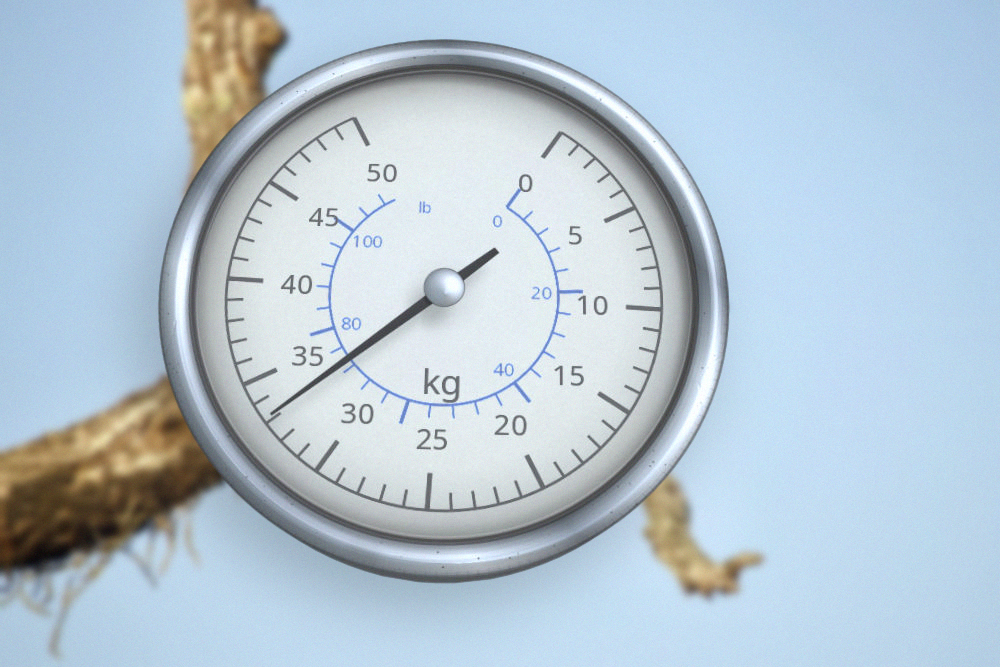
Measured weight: 33
